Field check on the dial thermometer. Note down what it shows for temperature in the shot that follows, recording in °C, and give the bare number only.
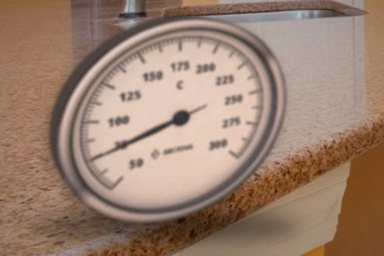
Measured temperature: 75
